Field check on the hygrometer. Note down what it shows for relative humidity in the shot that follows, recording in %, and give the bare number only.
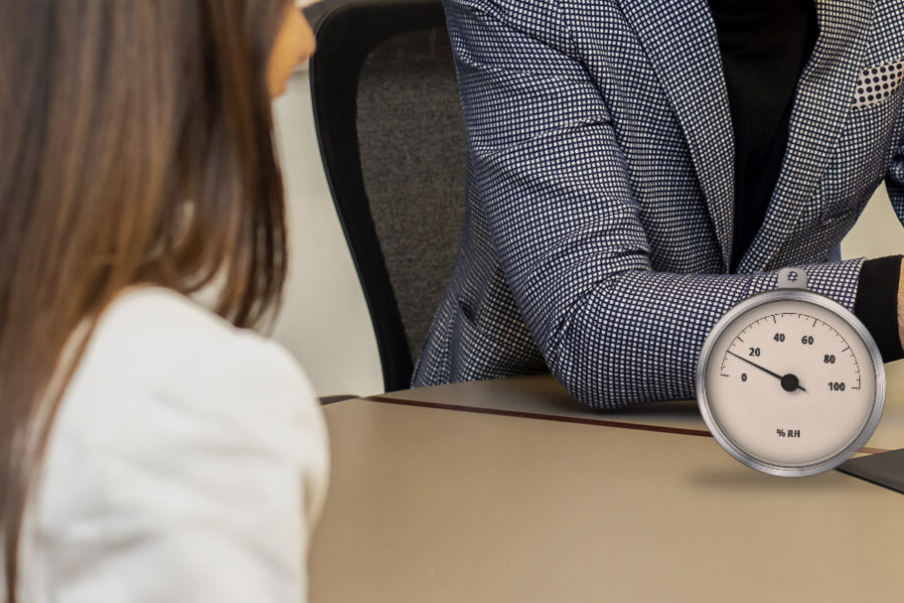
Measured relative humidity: 12
